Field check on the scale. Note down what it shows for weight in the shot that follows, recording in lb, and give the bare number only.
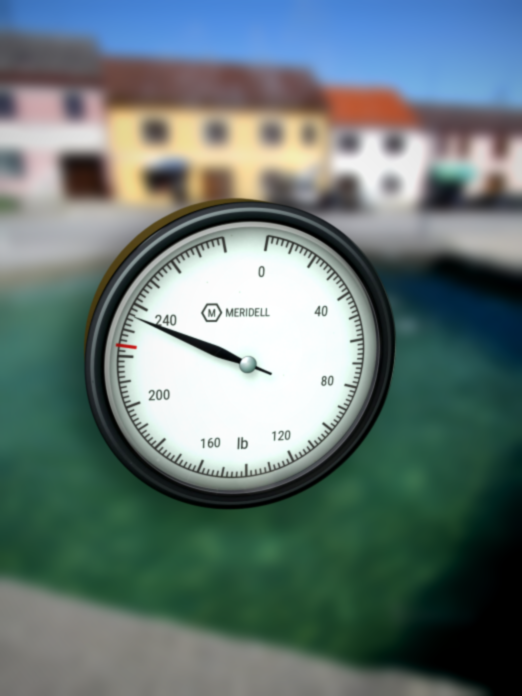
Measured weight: 236
